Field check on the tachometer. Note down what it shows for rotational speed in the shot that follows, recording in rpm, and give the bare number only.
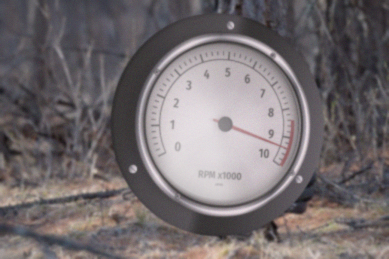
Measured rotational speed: 9400
